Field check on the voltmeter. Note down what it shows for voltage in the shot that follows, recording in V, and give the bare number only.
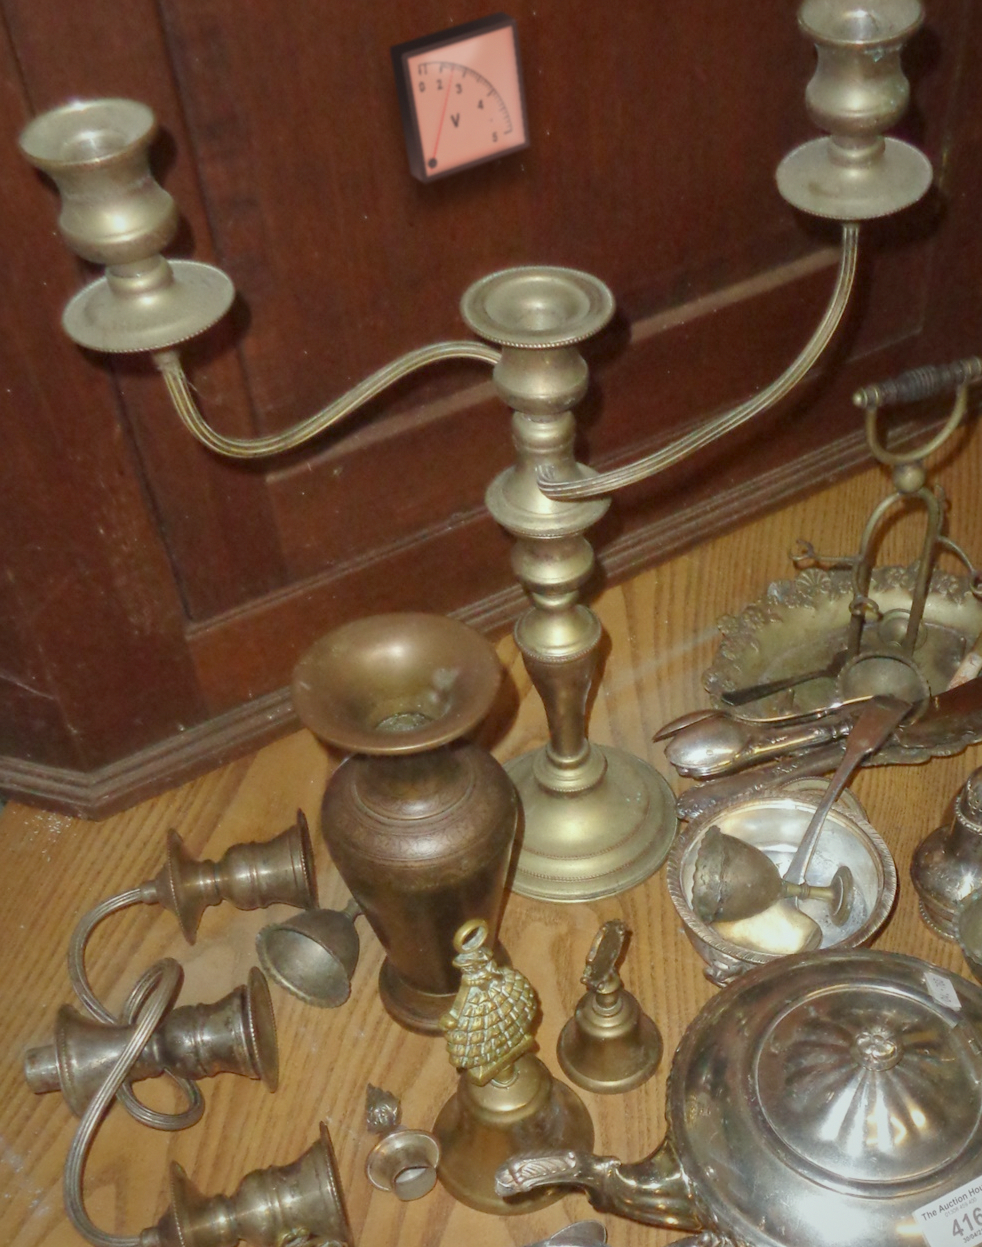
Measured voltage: 2.5
